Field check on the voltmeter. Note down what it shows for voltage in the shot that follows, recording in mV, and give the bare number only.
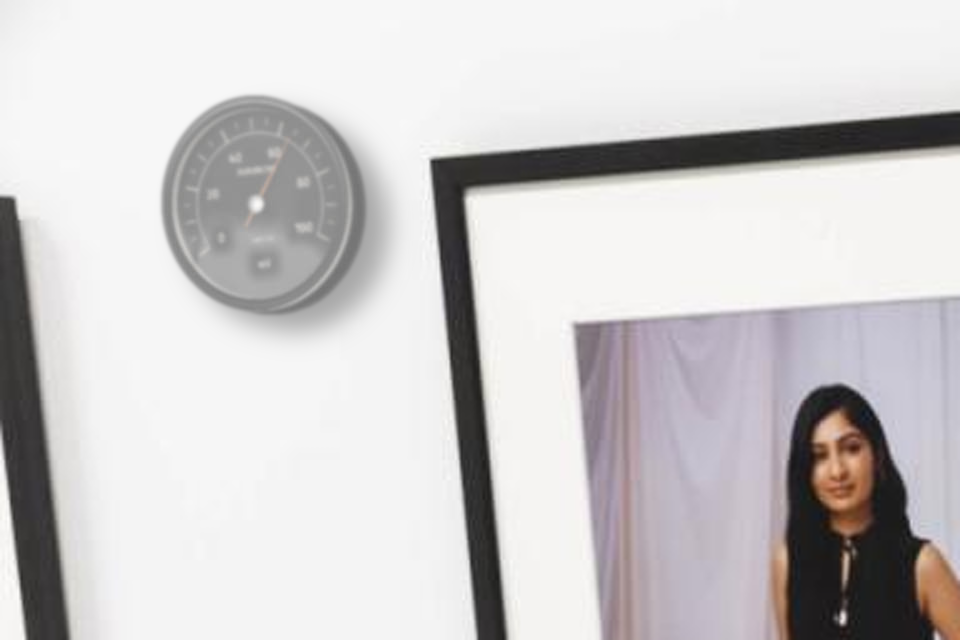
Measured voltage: 65
